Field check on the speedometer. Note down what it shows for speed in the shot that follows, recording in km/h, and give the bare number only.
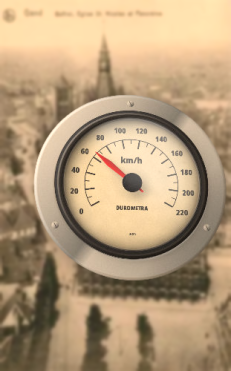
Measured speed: 65
